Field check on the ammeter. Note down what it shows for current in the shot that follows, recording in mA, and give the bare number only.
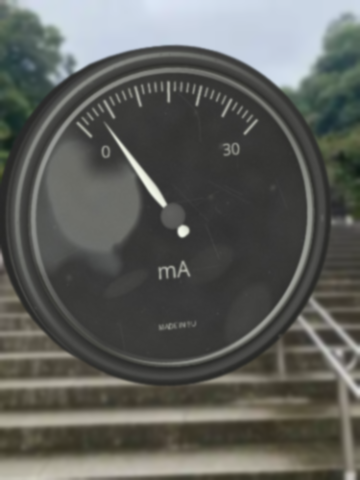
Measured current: 3
